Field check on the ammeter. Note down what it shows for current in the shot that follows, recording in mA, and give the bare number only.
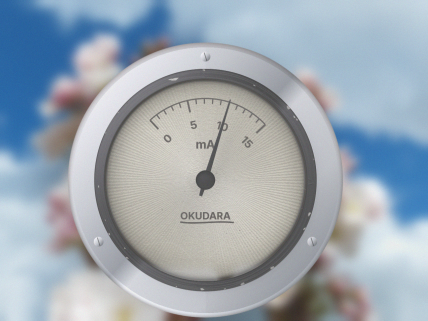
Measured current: 10
